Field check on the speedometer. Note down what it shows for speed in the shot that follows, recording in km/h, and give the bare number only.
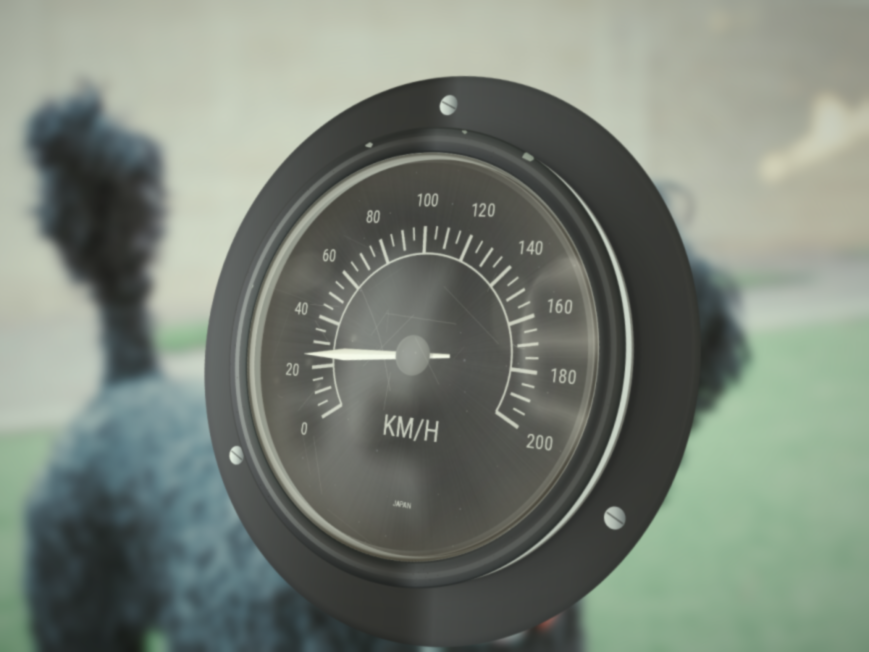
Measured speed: 25
